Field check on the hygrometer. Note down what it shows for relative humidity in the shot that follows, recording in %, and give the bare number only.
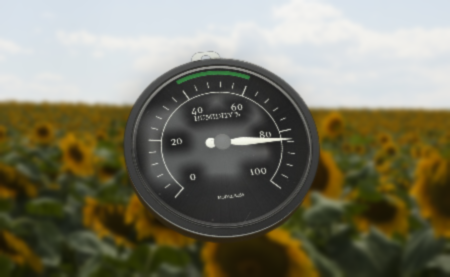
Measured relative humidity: 84
